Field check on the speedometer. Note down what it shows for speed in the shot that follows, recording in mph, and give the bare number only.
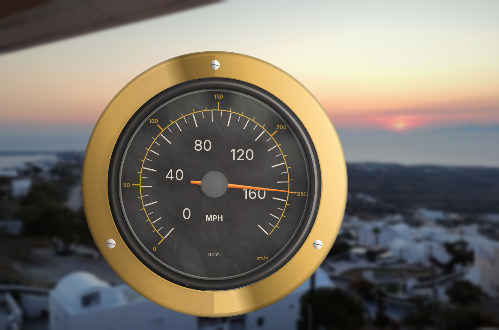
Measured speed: 155
